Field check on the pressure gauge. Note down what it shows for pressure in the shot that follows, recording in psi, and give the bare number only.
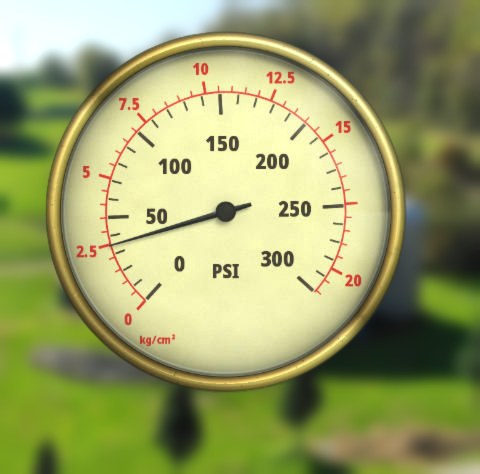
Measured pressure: 35
